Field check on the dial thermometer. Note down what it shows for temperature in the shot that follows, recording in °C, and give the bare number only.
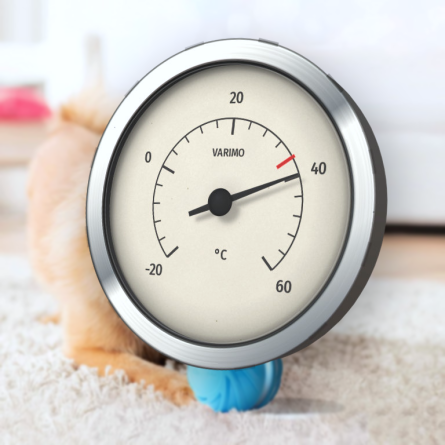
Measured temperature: 40
